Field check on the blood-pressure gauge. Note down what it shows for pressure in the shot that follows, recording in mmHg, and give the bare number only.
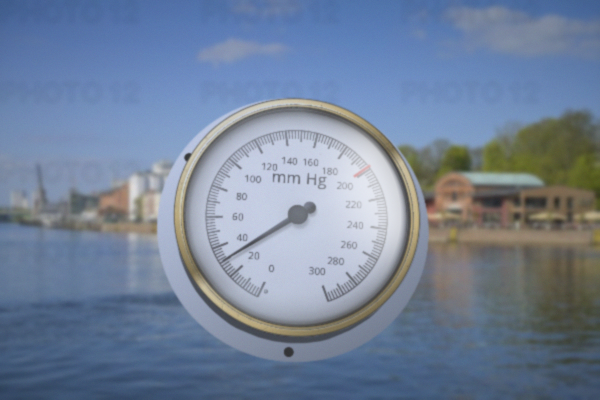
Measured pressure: 30
